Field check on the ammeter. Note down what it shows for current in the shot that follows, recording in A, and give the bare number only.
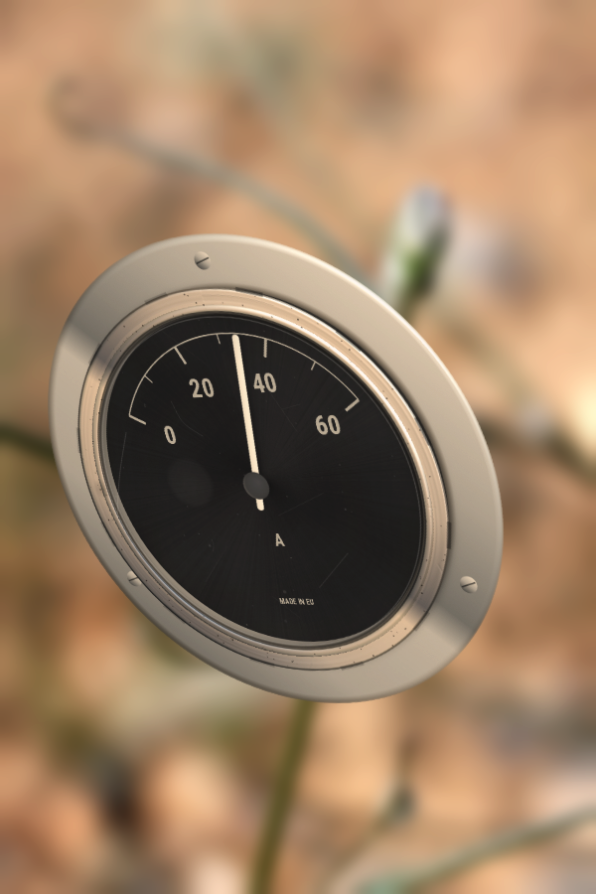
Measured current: 35
